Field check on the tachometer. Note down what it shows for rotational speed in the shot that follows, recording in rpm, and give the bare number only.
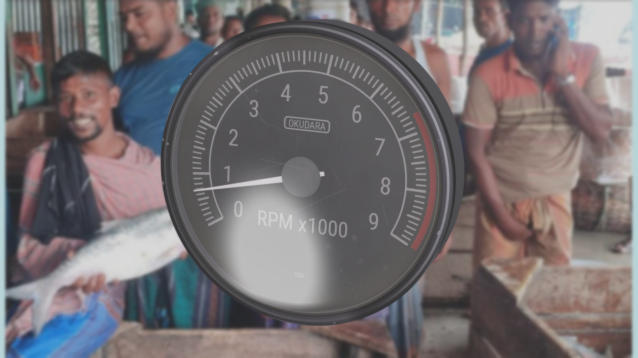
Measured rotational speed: 700
